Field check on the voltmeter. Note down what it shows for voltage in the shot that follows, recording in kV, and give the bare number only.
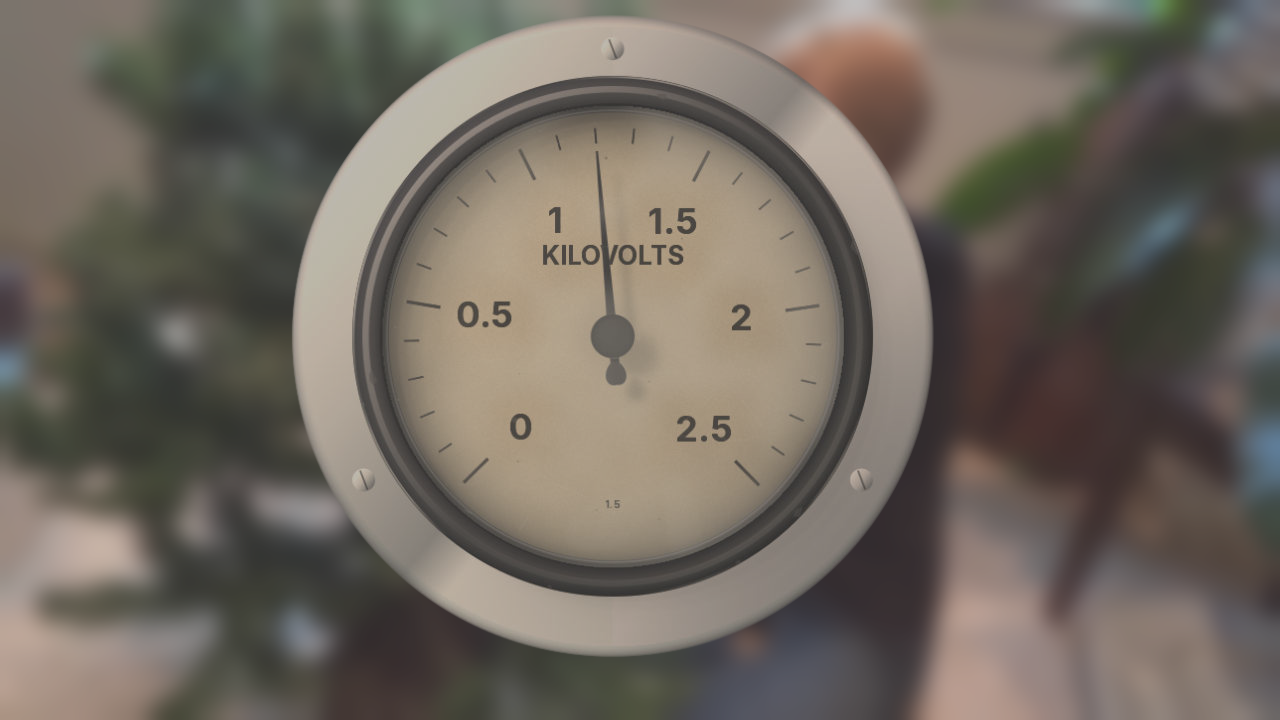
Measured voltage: 1.2
